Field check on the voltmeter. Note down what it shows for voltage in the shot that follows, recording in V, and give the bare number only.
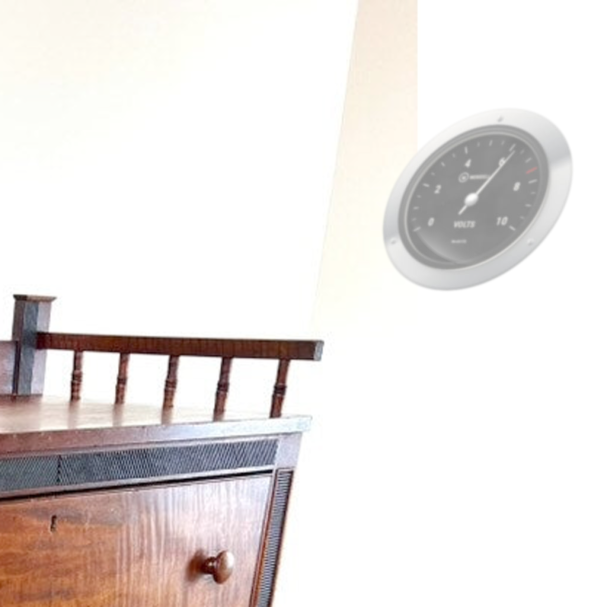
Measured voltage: 6.25
